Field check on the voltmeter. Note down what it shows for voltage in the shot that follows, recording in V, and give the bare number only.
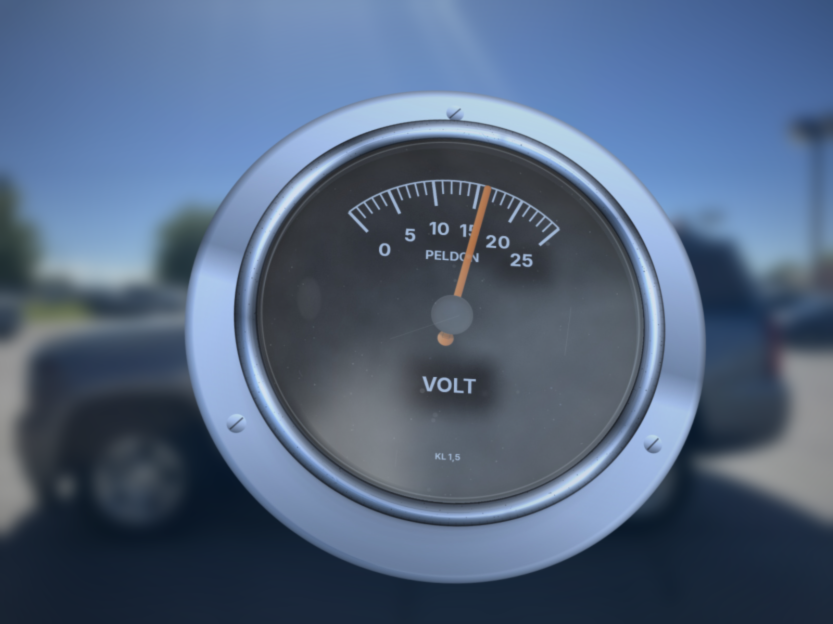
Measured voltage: 16
